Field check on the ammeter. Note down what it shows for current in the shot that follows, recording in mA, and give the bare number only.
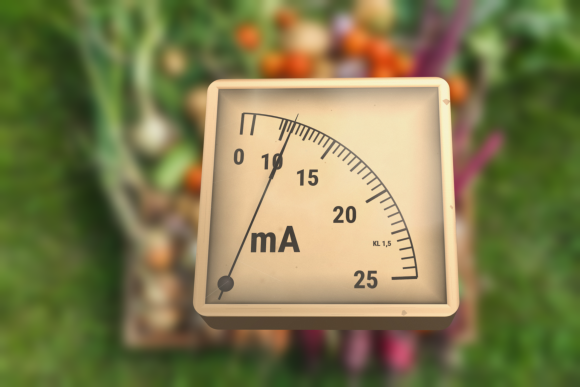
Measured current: 11
